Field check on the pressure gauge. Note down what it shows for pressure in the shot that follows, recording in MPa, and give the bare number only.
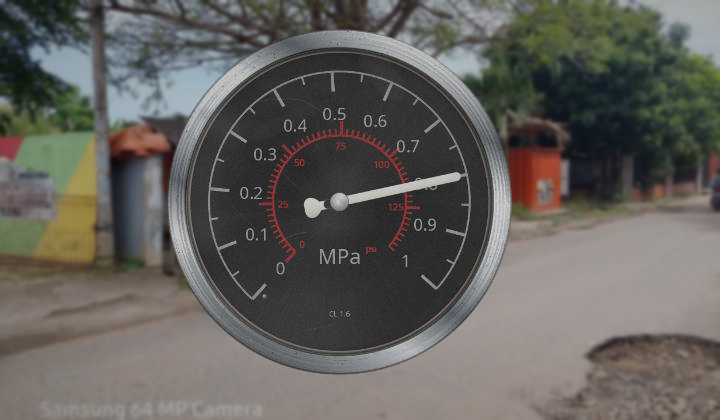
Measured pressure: 0.8
